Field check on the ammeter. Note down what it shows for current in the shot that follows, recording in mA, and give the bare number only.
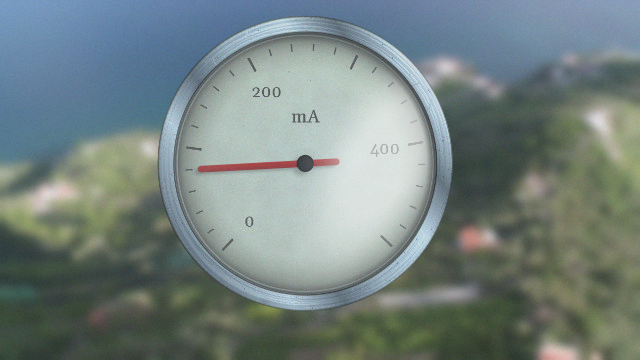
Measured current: 80
